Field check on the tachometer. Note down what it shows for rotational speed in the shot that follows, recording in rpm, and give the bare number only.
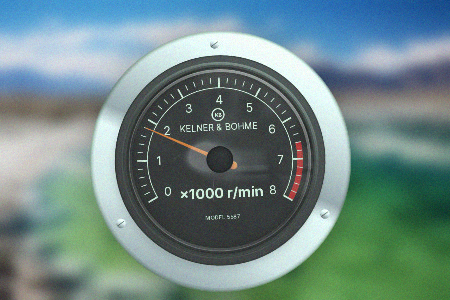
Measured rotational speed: 1800
